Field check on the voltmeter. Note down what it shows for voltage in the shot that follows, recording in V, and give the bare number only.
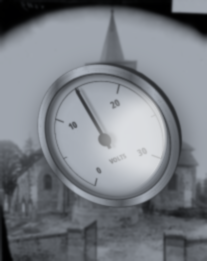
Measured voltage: 15
